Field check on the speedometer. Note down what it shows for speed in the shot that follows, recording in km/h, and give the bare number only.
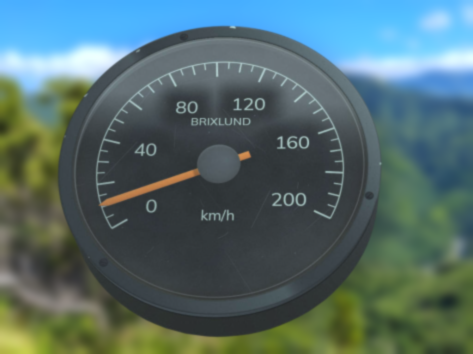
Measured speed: 10
